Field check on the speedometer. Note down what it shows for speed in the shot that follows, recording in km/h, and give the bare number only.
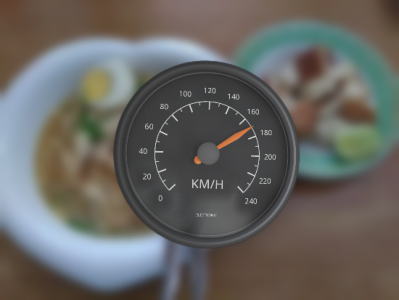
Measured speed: 170
